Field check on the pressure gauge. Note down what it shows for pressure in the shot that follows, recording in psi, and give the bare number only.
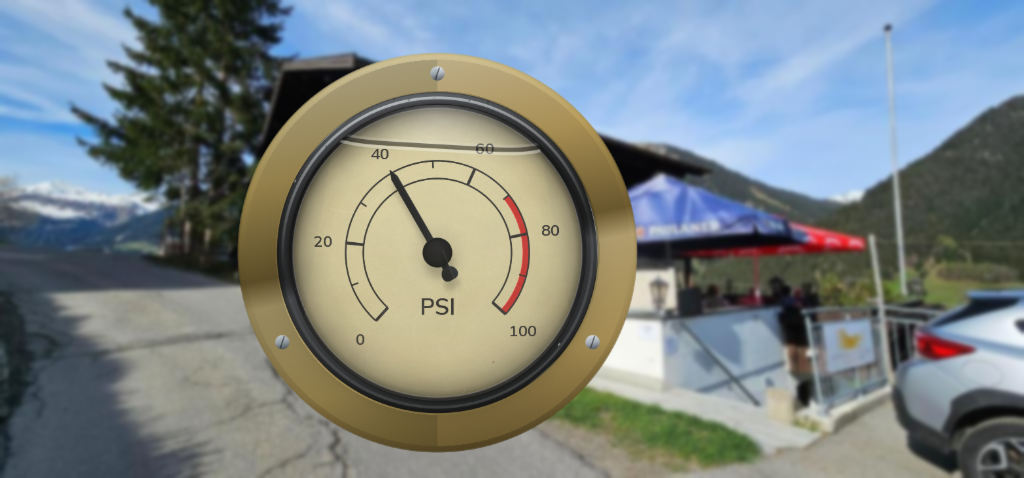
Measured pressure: 40
